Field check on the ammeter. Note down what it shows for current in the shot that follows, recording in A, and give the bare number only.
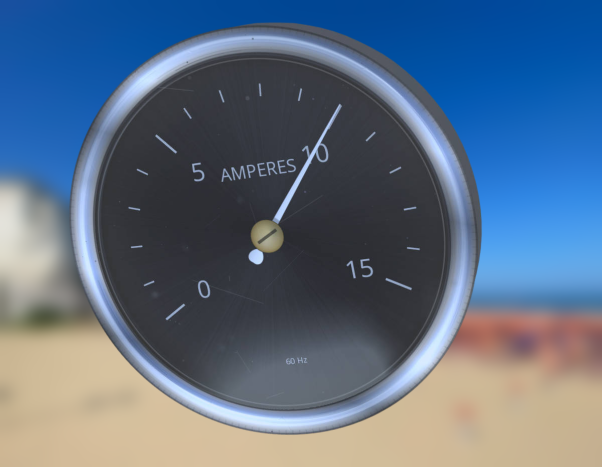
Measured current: 10
